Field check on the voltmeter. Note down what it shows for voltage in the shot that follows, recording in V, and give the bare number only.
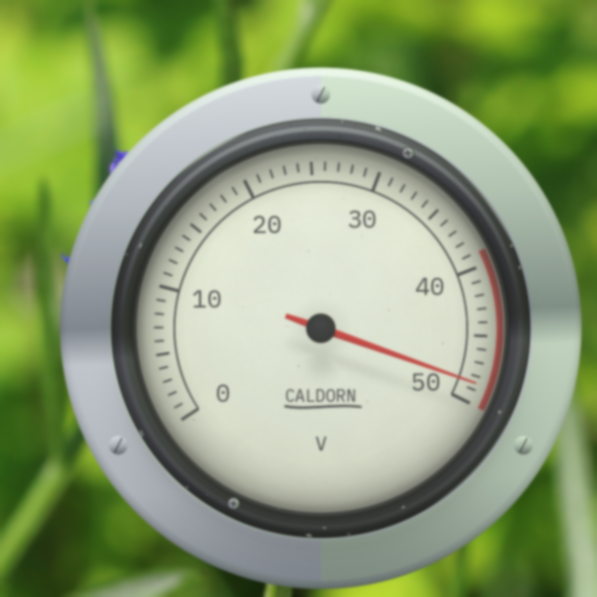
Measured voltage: 48.5
